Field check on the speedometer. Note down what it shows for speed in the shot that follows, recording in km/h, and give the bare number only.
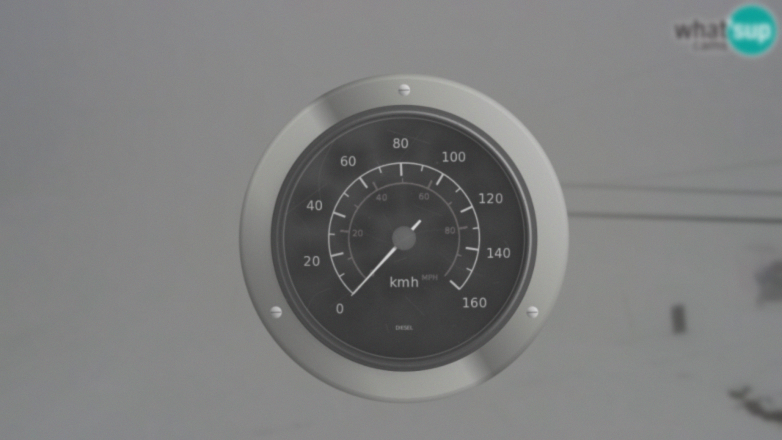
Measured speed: 0
